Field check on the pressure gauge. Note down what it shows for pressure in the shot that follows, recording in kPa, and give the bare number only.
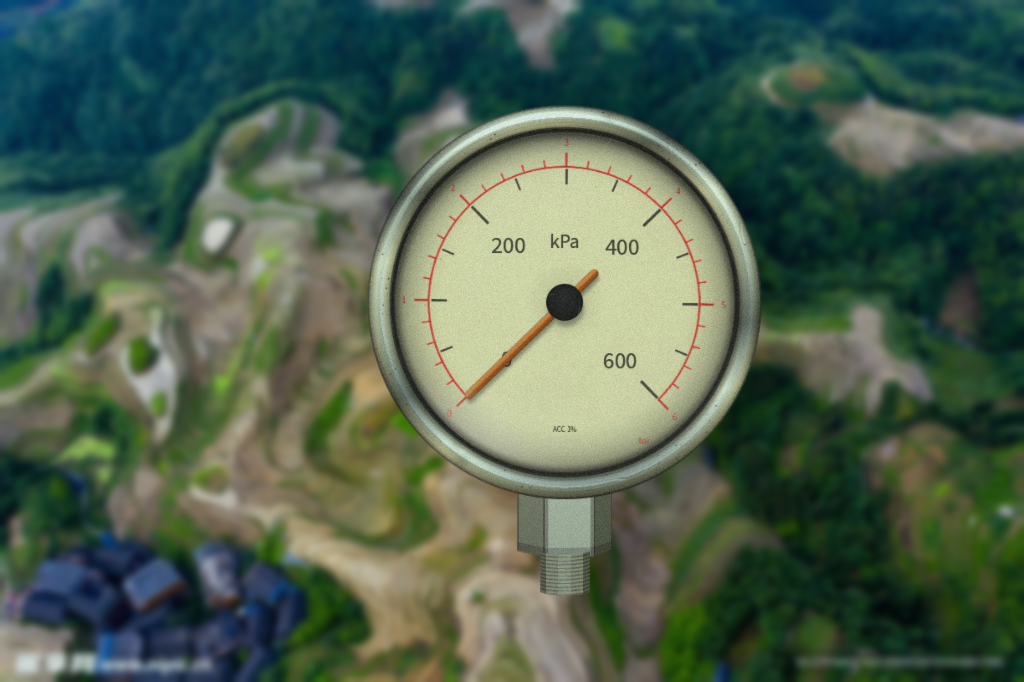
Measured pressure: 0
